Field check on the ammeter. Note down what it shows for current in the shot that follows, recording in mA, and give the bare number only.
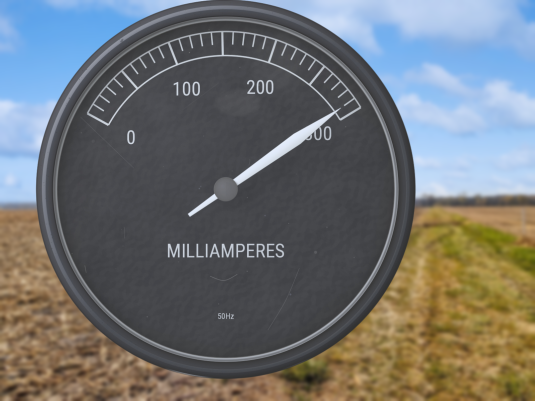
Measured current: 290
